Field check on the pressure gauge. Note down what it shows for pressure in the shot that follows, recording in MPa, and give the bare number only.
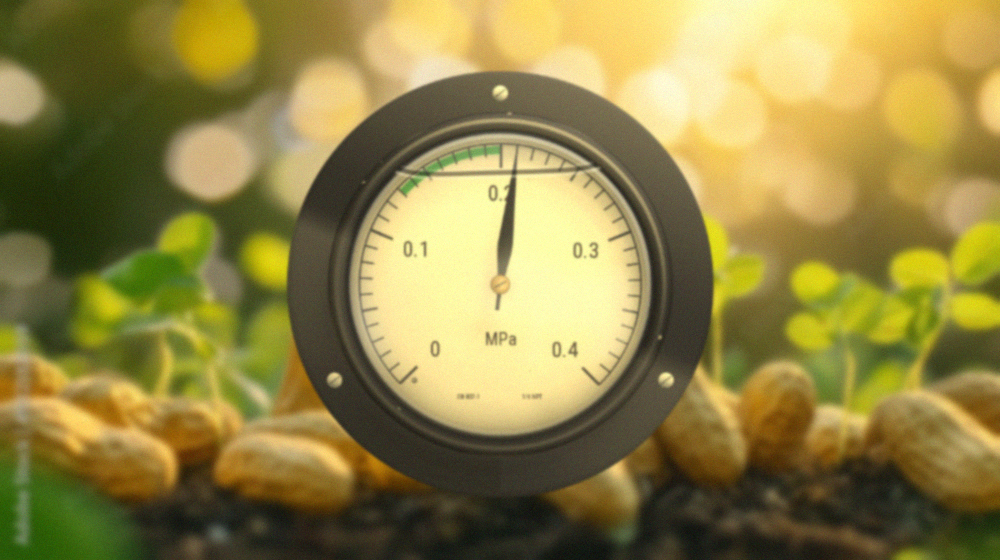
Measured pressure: 0.21
